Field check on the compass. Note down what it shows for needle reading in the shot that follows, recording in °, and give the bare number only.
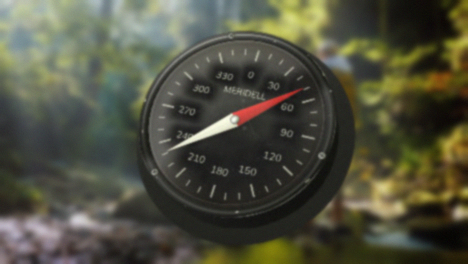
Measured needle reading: 50
